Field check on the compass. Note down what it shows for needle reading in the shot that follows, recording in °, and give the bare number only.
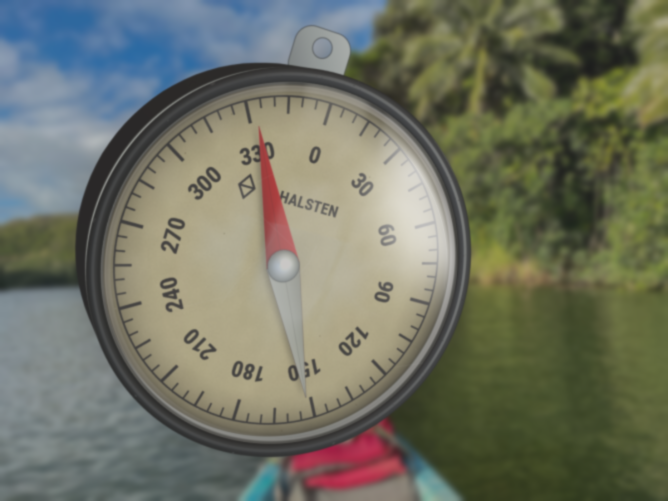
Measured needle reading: 332.5
